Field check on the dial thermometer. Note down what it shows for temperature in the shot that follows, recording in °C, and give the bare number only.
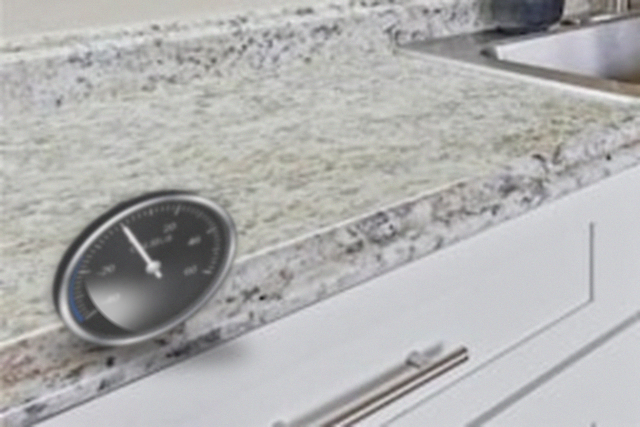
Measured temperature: 0
